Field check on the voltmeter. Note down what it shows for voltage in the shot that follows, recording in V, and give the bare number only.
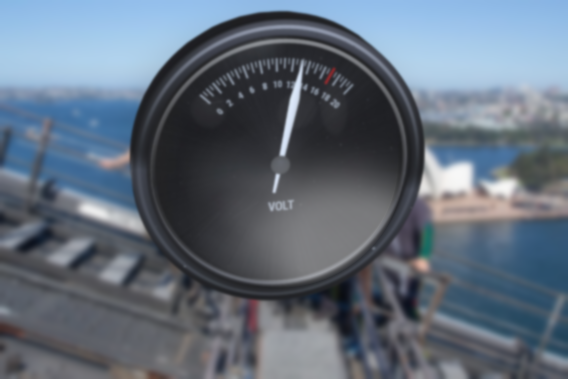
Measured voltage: 13
